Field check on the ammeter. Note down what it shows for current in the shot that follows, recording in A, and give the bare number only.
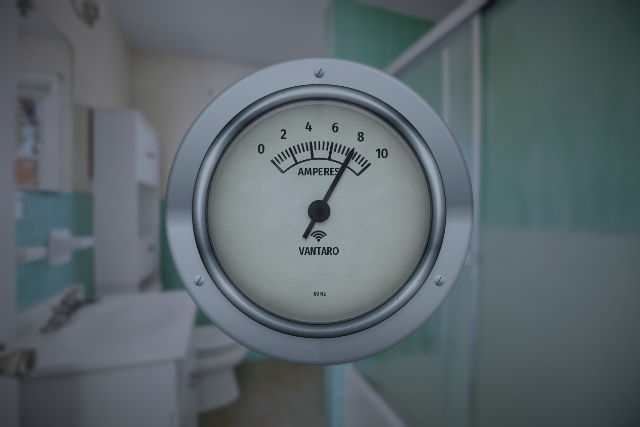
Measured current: 8
